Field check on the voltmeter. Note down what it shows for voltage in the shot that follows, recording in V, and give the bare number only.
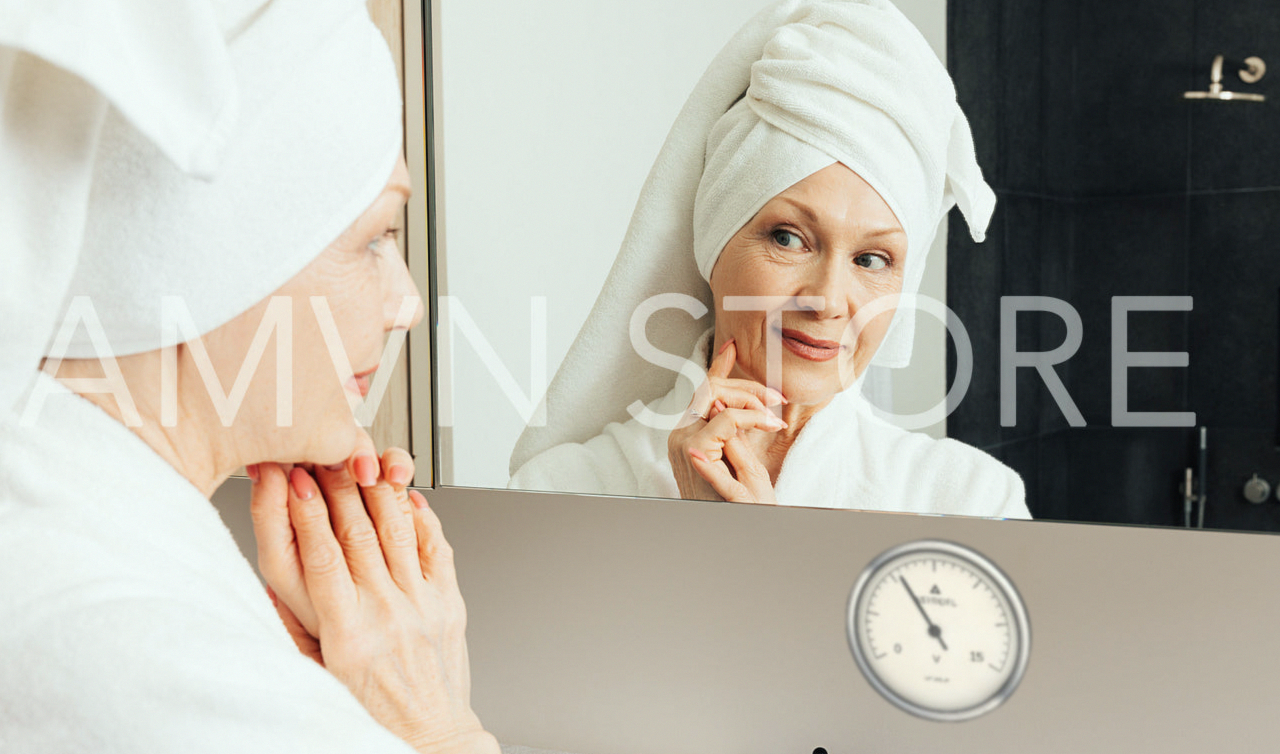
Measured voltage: 5.5
